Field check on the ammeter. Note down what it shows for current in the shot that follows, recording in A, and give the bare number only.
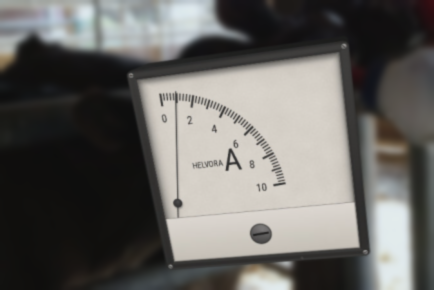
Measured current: 1
